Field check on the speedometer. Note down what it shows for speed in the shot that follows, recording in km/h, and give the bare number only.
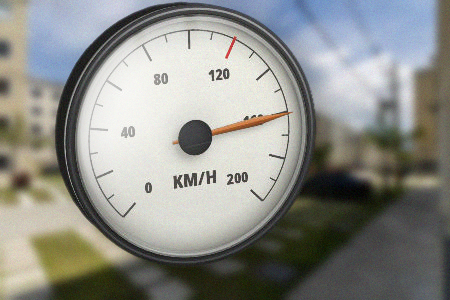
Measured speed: 160
